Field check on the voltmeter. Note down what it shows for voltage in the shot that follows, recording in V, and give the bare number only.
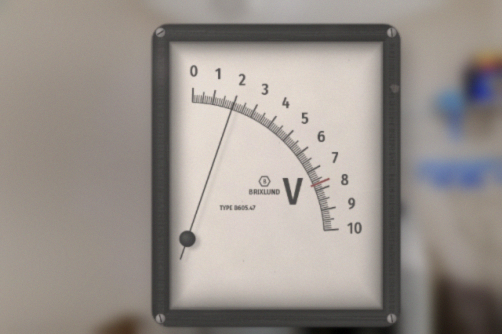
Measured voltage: 2
